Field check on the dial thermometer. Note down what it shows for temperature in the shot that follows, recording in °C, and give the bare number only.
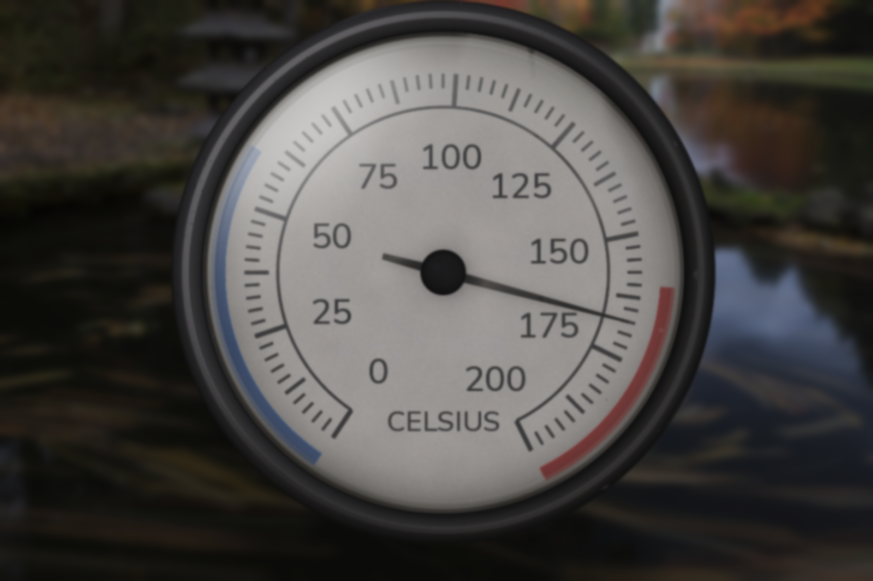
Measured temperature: 167.5
